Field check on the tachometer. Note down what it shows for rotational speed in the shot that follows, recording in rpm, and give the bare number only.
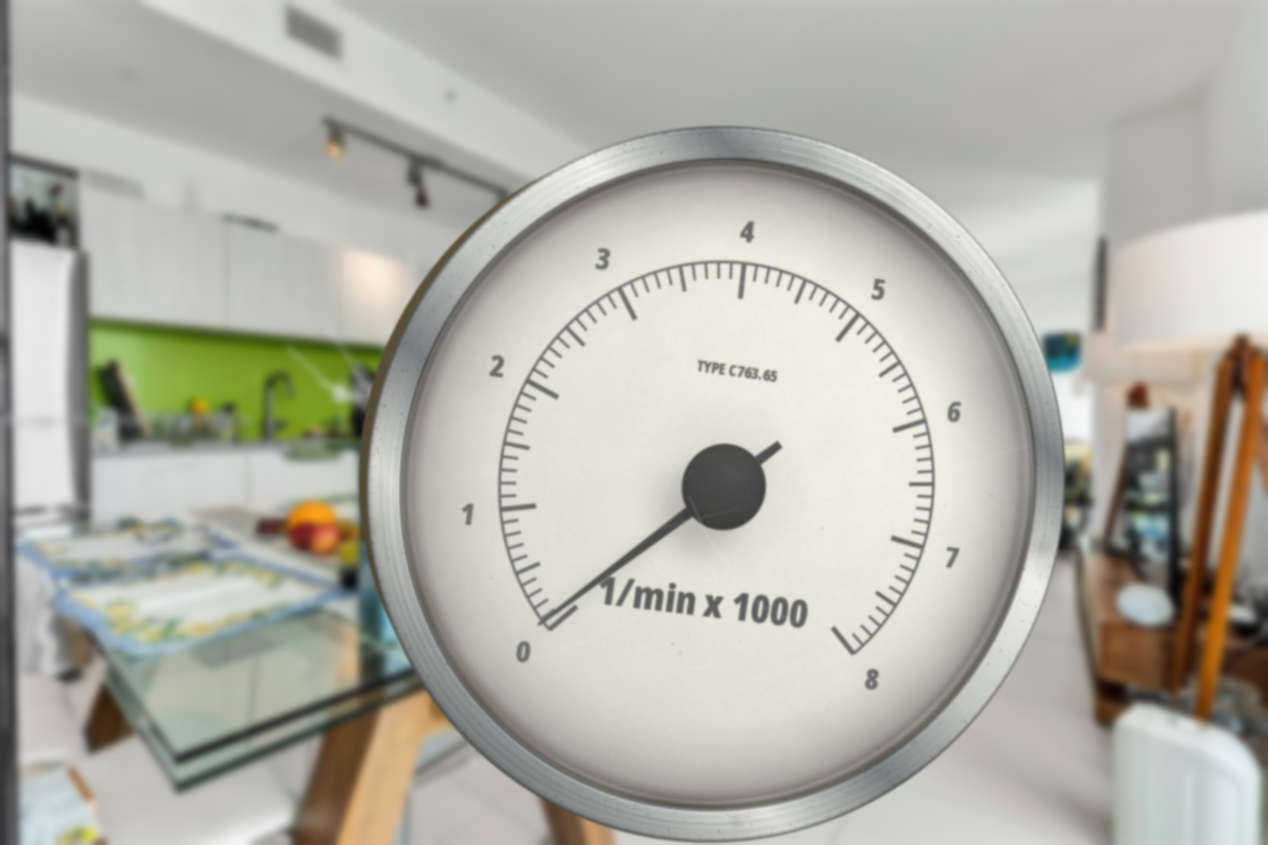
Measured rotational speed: 100
